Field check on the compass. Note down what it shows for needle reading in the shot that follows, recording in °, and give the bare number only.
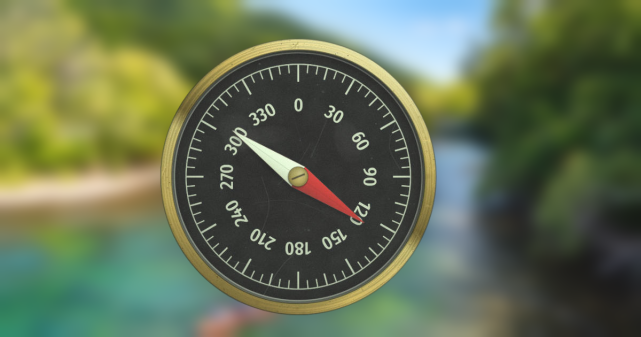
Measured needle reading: 125
